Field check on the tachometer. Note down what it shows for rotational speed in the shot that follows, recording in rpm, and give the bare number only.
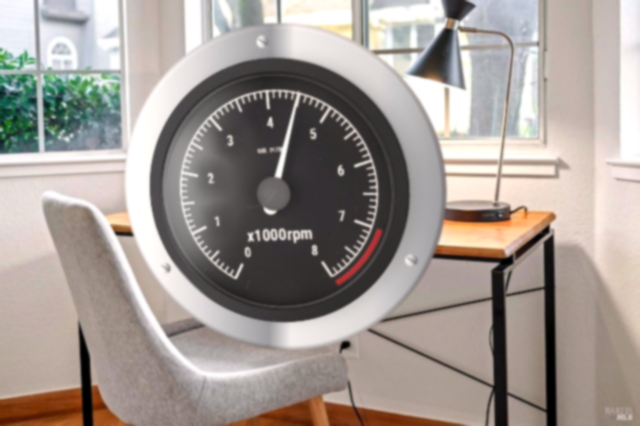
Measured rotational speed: 4500
